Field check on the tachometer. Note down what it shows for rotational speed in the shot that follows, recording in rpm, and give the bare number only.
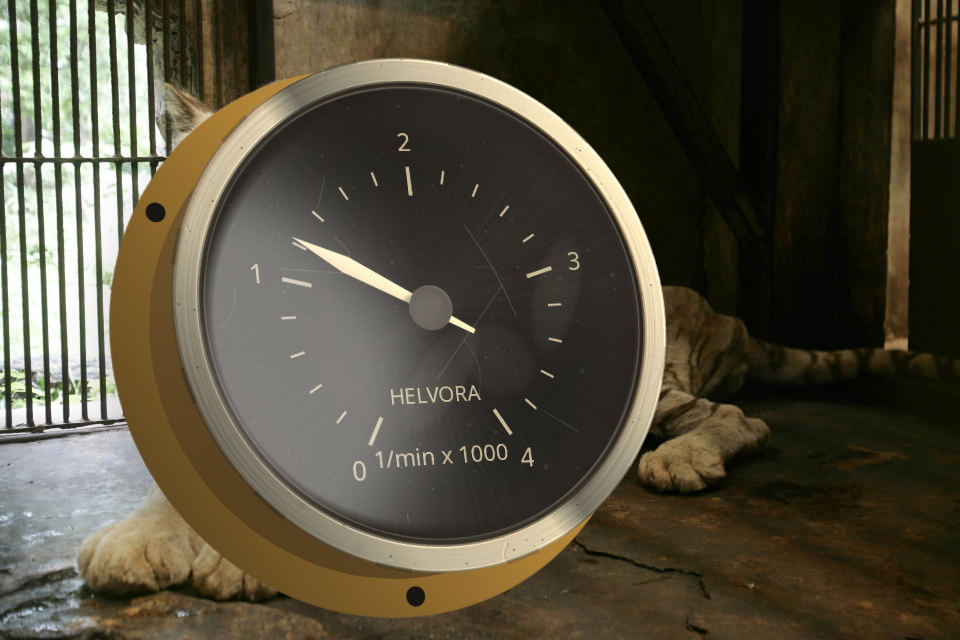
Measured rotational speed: 1200
